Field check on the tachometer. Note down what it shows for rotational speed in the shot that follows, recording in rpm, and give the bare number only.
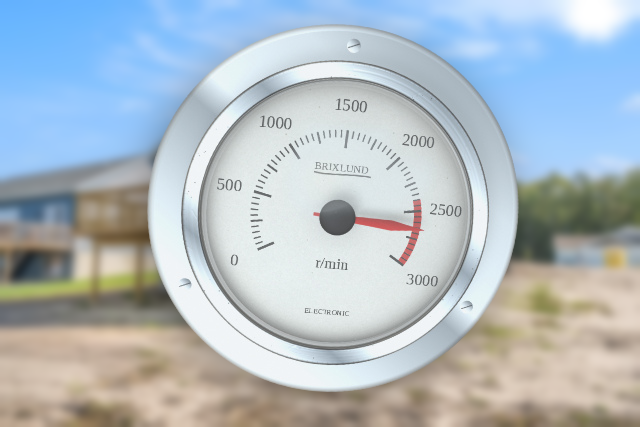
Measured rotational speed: 2650
